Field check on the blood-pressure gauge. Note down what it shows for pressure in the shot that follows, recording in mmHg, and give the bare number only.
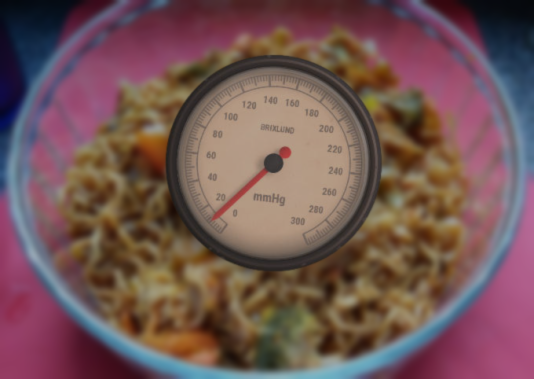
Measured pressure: 10
